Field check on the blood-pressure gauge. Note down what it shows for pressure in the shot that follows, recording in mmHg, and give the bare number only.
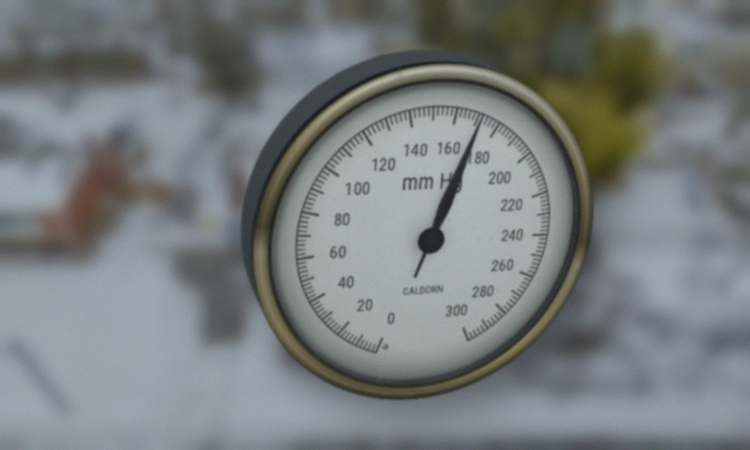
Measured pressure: 170
